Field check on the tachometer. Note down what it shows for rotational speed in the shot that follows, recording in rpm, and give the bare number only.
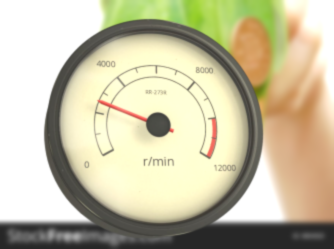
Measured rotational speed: 2500
